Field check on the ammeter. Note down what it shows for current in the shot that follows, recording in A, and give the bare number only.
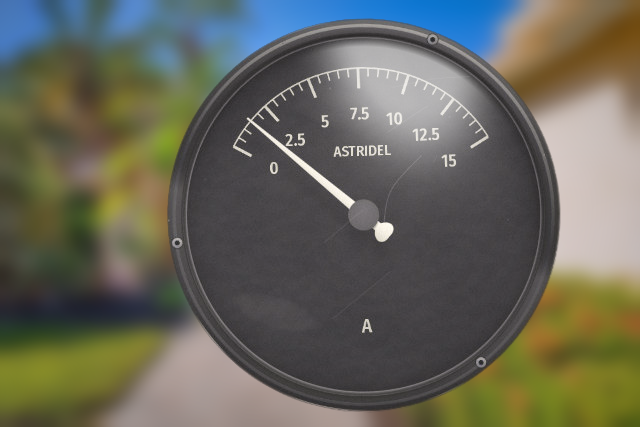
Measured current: 1.5
